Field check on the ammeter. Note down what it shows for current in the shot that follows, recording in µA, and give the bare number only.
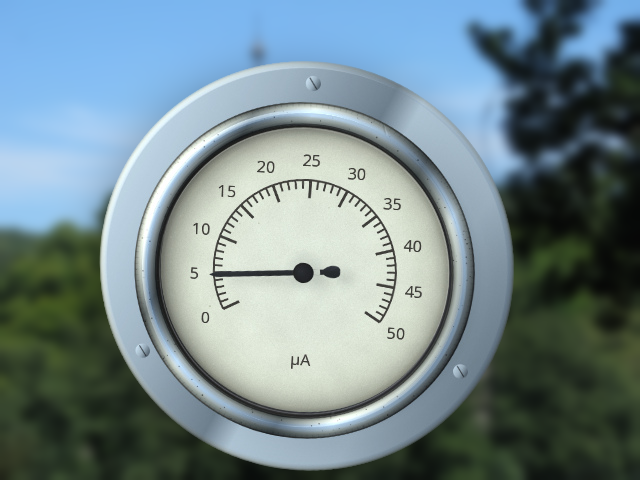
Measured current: 5
